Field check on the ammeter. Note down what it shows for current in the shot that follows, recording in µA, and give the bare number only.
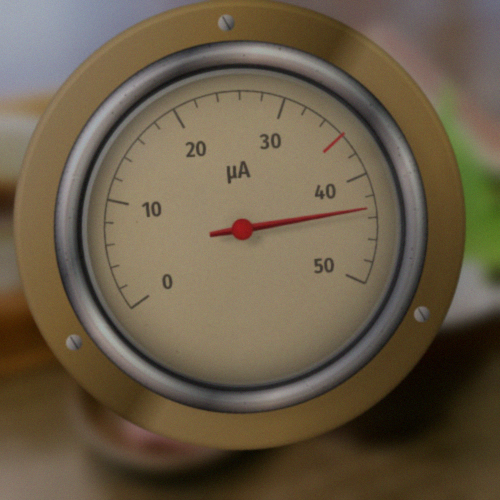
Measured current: 43
